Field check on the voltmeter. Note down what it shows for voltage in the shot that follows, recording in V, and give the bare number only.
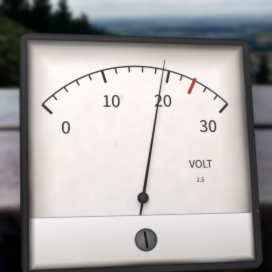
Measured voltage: 19
